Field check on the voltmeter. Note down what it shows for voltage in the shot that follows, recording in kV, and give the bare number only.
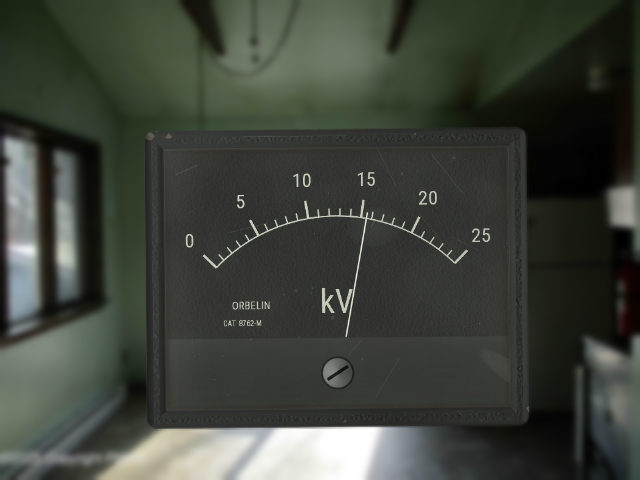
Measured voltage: 15.5
